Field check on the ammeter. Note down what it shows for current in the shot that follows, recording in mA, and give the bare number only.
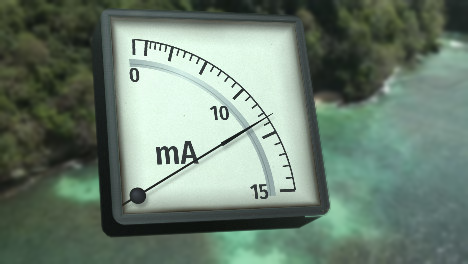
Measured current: 11.75
